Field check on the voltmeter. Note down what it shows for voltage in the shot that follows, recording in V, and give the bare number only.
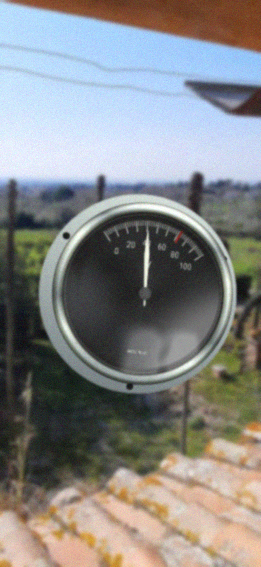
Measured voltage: 40
